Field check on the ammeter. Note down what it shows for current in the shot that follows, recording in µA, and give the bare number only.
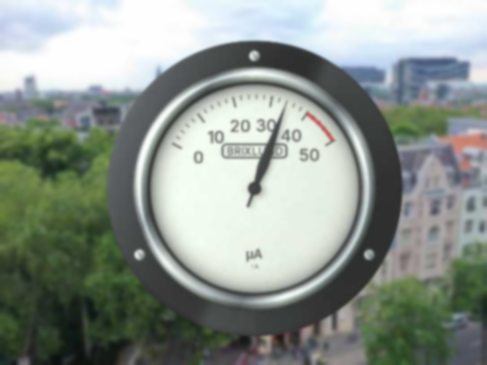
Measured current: 34
